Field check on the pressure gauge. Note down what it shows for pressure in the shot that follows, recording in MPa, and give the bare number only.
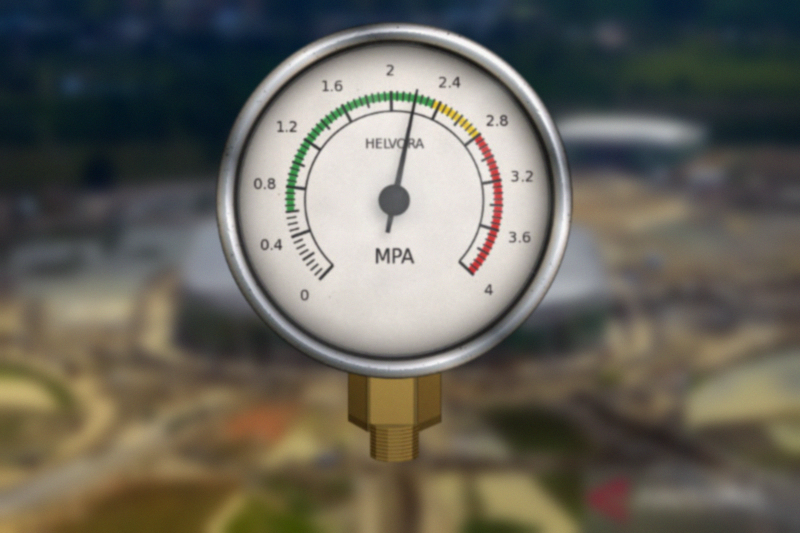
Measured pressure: 2.2
